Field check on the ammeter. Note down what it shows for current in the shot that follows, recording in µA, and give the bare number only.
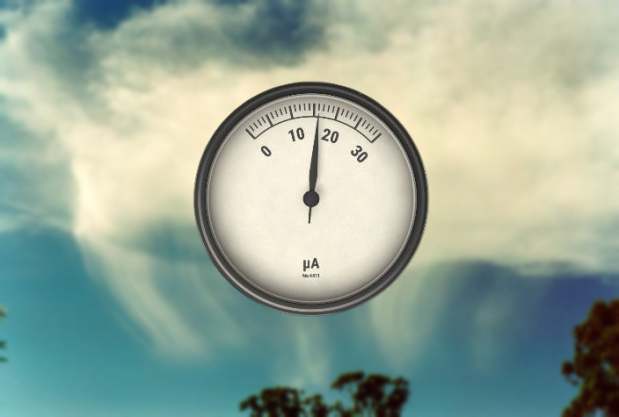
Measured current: 16
